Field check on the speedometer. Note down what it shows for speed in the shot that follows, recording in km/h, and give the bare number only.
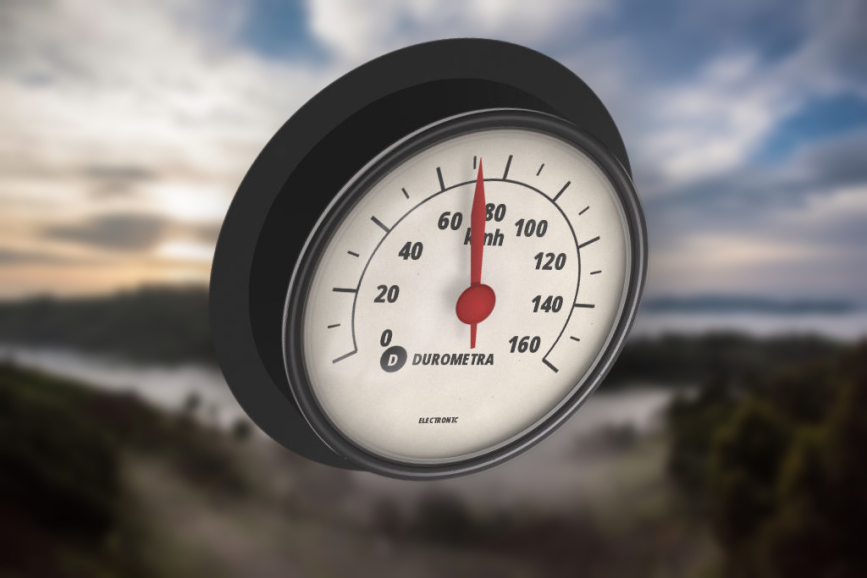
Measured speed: 70
